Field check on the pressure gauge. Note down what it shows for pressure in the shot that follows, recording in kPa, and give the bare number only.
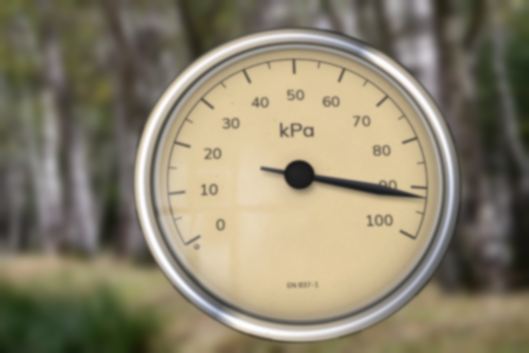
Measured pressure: 92.5
